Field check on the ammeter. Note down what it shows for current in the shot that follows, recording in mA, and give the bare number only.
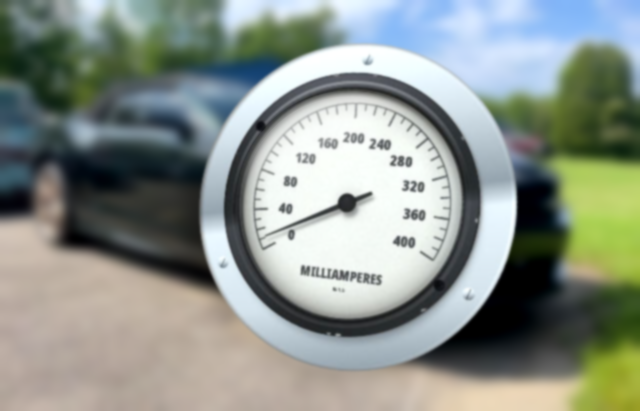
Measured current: 10
